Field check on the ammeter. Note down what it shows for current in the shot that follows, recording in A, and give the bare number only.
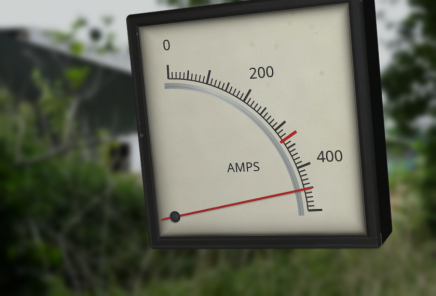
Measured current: 450
